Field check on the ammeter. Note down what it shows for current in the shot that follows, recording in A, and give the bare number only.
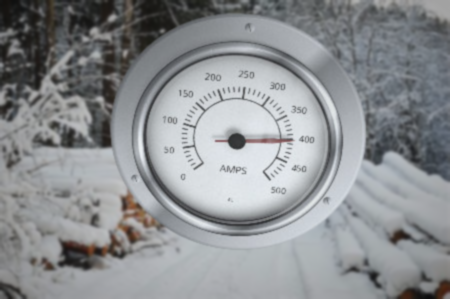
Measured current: 400
